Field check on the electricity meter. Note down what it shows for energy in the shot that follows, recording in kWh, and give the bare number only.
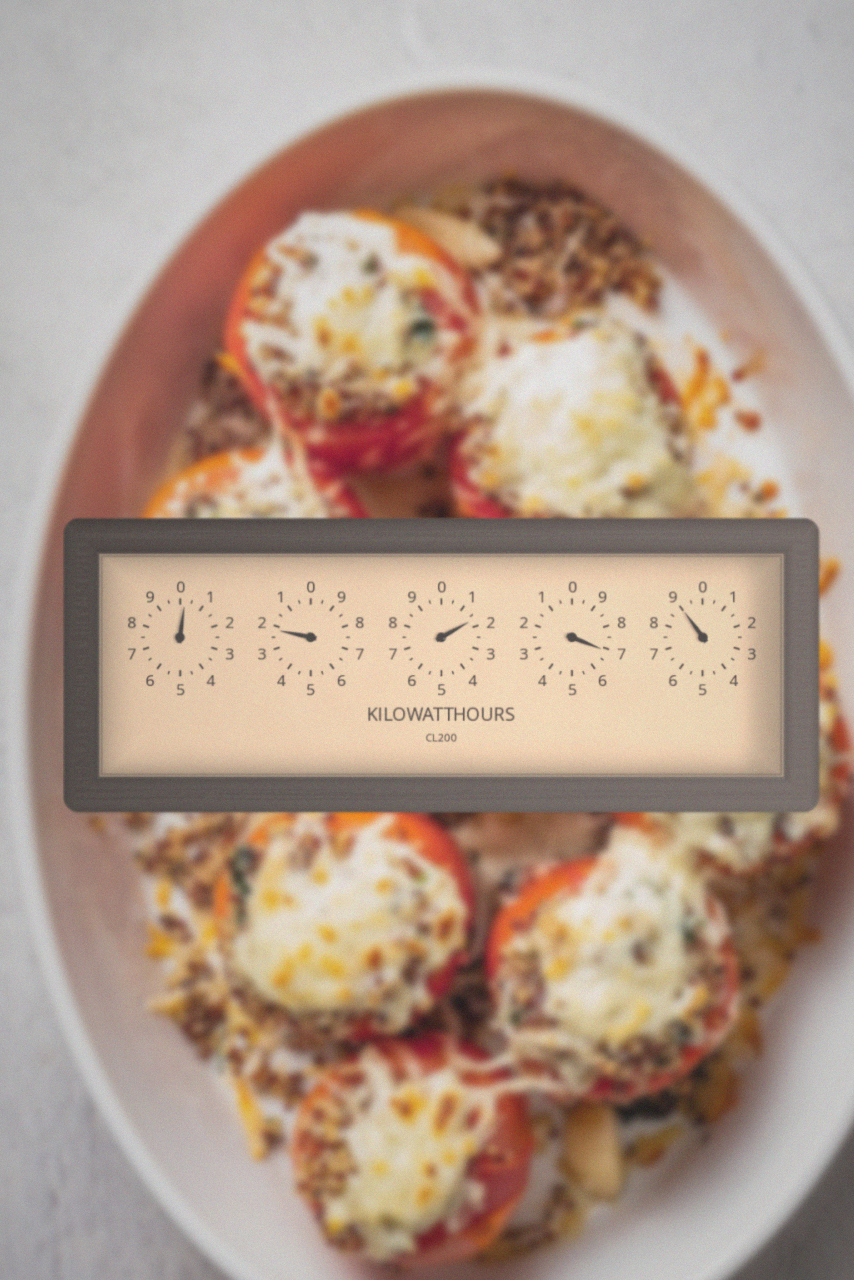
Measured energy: 2169
